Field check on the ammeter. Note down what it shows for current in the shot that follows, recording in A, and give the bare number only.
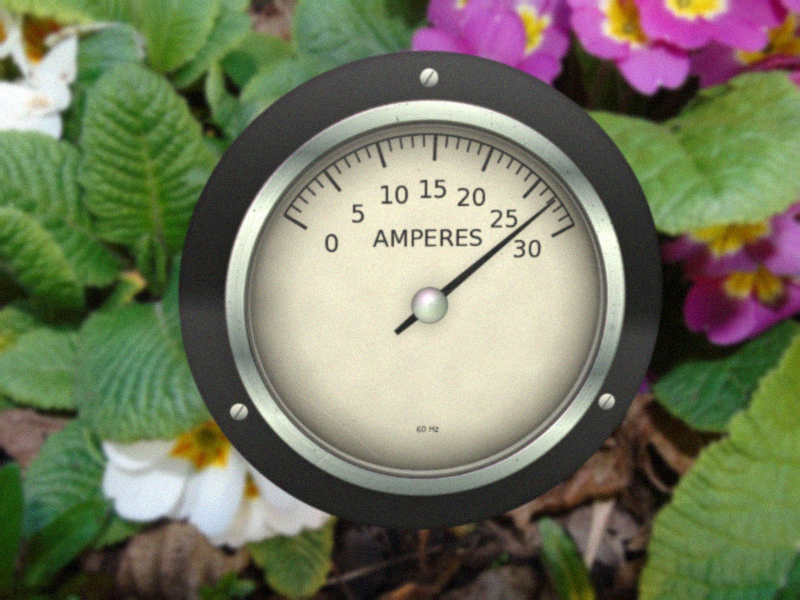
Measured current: 27
